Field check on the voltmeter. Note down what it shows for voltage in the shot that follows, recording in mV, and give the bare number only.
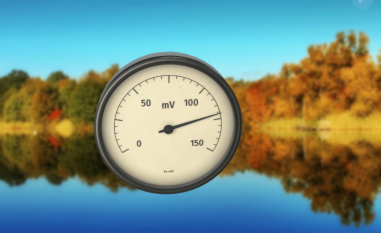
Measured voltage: 120
